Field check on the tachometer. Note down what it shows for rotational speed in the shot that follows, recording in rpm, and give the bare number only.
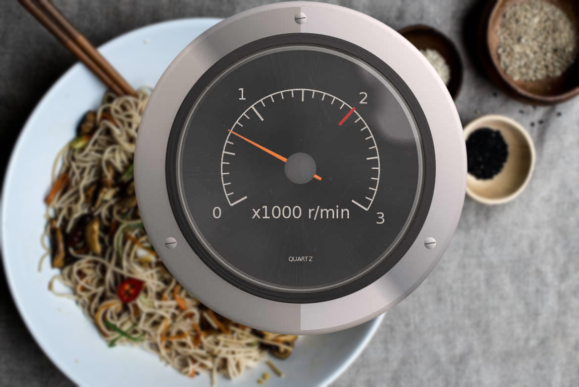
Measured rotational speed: 700
